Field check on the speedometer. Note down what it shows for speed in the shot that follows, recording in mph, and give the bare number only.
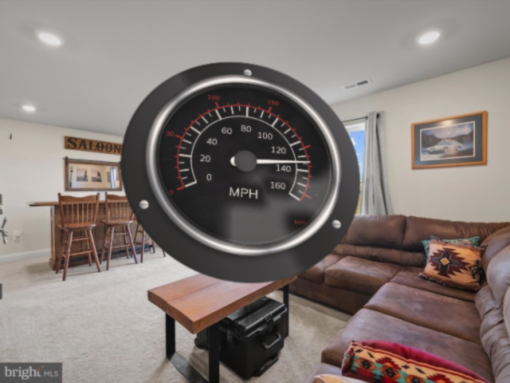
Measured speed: 135
